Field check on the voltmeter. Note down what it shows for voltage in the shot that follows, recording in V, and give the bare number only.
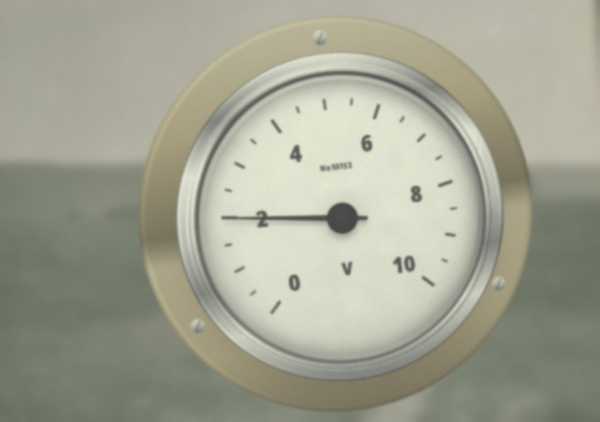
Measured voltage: 2
